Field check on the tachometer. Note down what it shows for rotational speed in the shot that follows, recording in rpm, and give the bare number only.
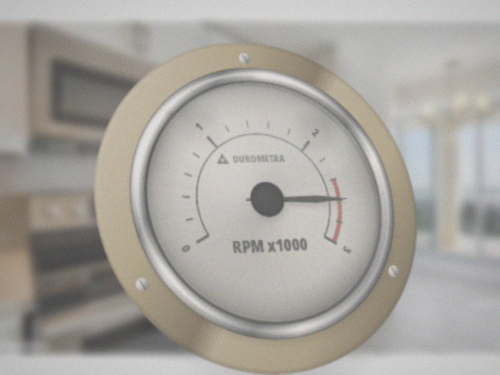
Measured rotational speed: 2600
